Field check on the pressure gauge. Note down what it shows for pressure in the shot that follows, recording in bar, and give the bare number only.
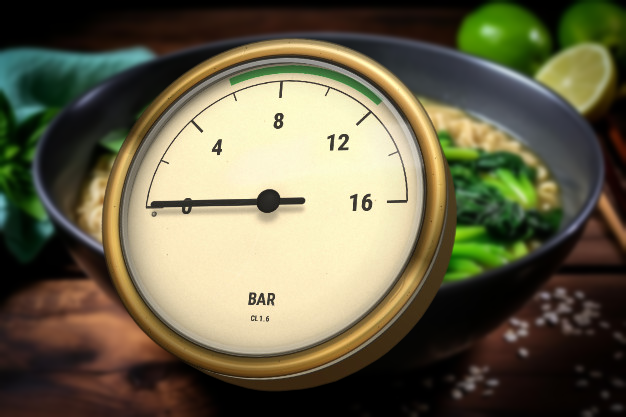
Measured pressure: 0
